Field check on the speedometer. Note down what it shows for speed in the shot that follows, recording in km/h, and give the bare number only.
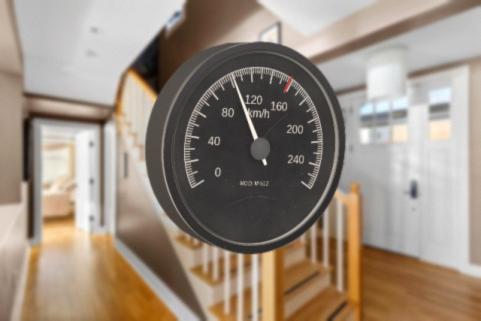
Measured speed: 100
